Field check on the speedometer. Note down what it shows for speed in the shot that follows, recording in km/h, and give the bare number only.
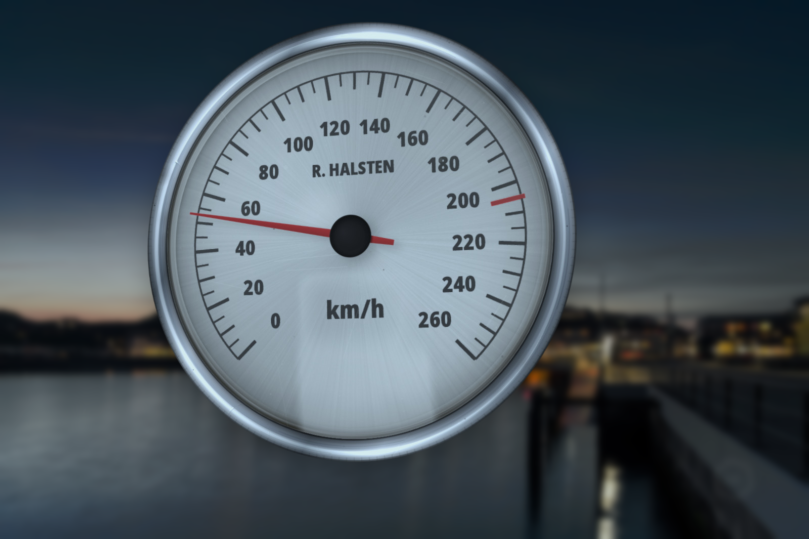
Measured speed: 52.5
